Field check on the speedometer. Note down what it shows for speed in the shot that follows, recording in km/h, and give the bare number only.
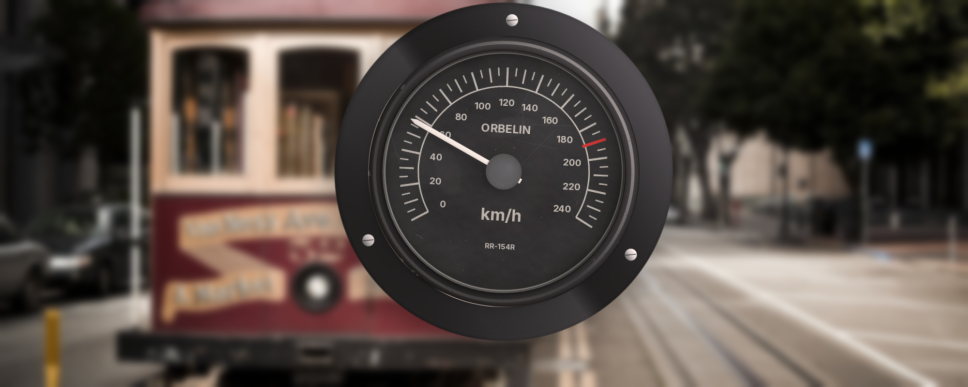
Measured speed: 57.5
